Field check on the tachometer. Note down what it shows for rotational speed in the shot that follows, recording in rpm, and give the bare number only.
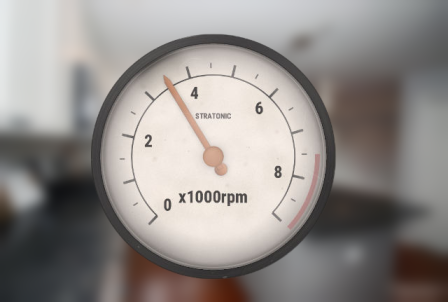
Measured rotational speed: 3500
